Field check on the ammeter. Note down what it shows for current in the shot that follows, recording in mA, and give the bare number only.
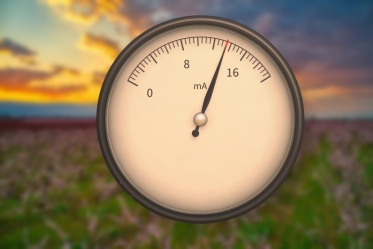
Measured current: 13.5
